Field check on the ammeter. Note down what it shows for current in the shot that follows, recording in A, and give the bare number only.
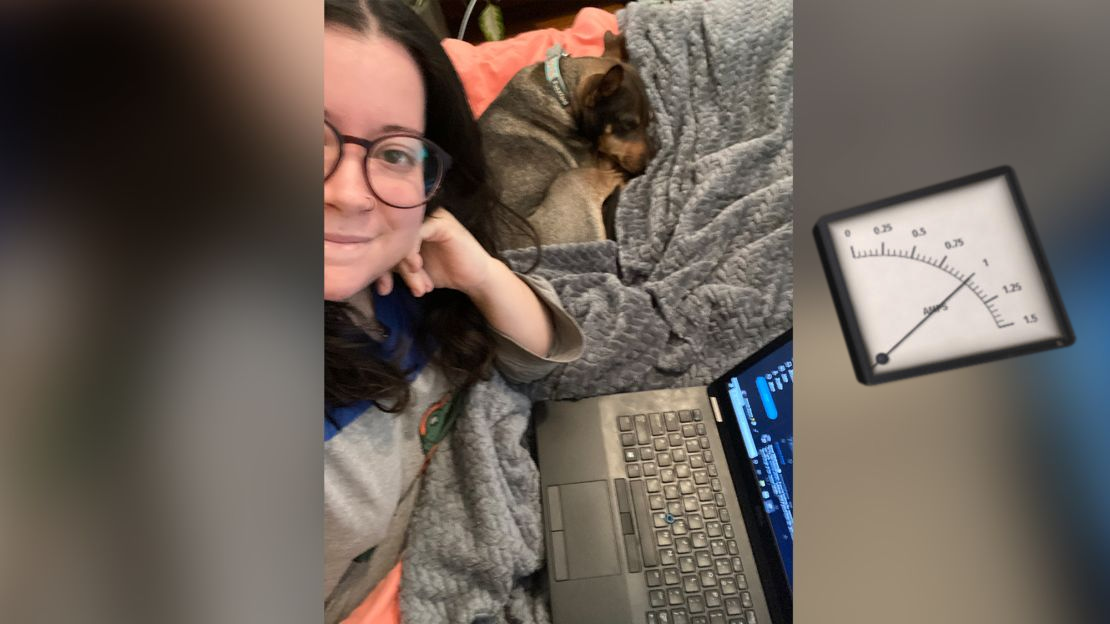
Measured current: 1
